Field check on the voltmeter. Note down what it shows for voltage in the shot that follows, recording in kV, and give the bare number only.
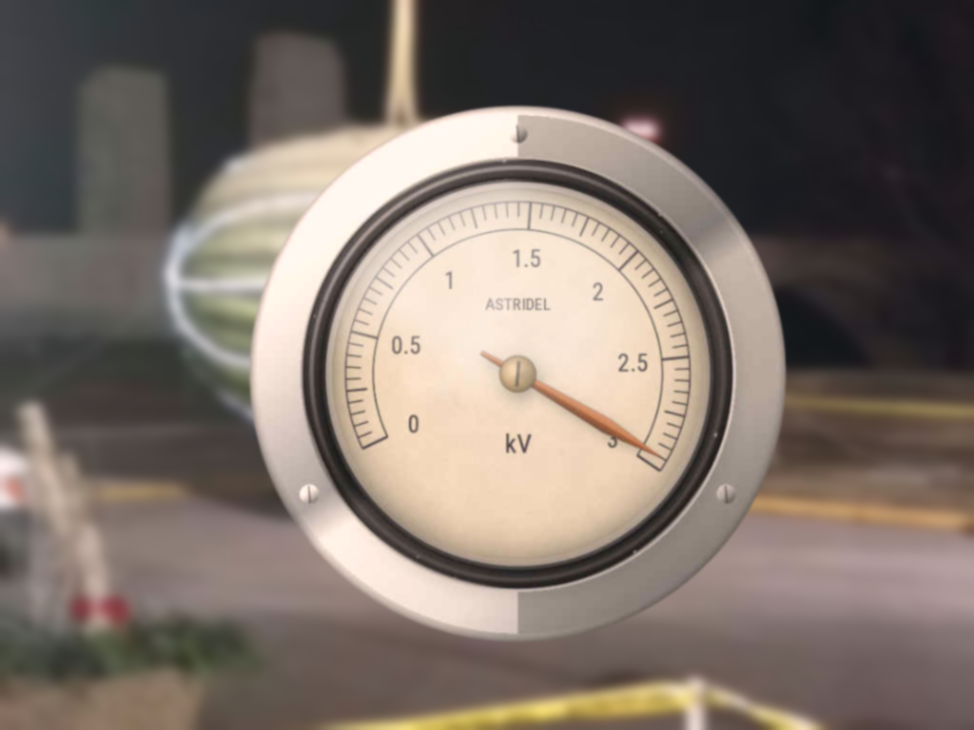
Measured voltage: 2.95
